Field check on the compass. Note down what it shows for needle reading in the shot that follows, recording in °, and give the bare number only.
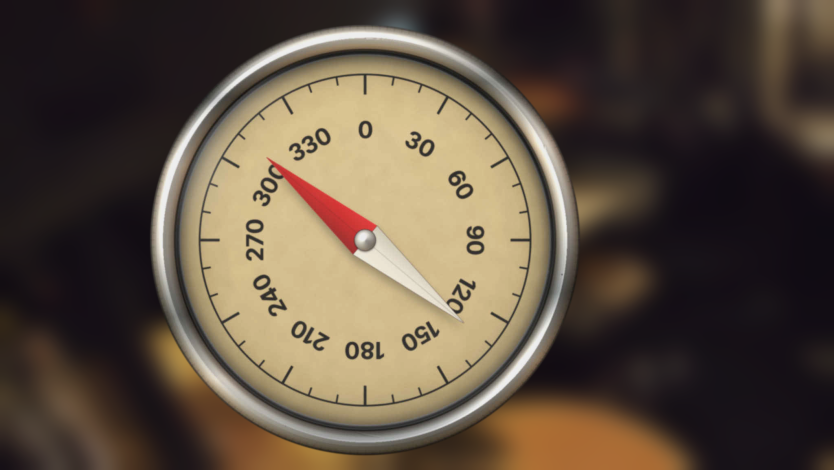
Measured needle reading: 310
